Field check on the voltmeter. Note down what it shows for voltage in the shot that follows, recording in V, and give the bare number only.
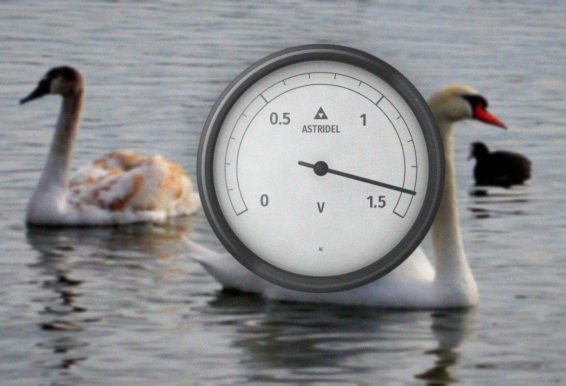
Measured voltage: 1.4
